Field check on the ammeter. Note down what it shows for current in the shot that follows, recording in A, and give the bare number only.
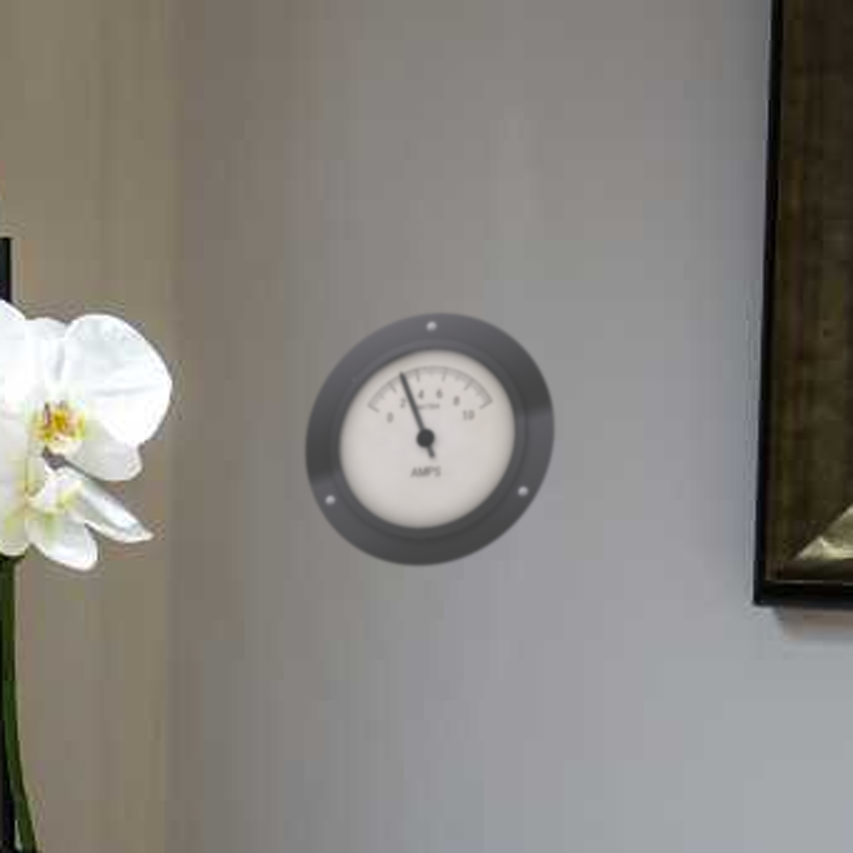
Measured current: 3
